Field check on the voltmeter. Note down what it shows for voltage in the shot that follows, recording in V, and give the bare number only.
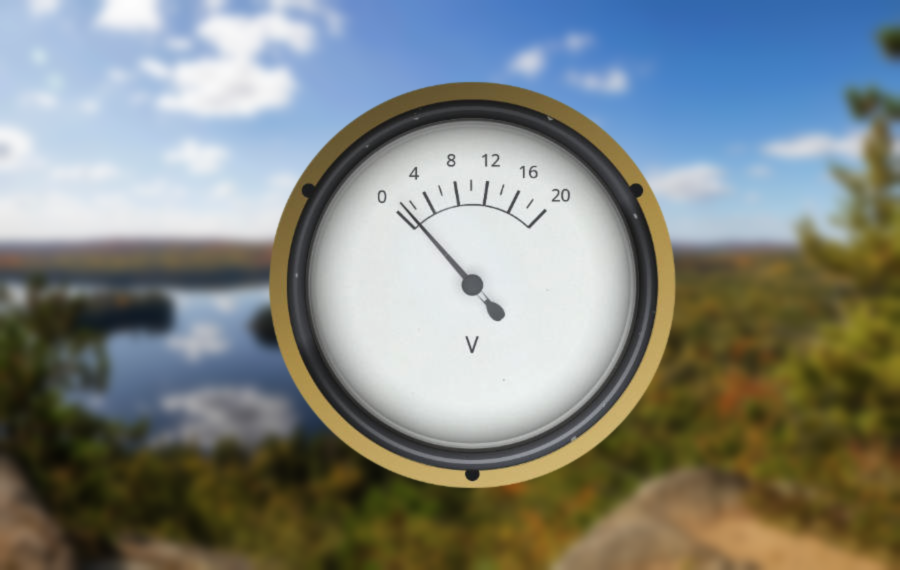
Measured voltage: 1
